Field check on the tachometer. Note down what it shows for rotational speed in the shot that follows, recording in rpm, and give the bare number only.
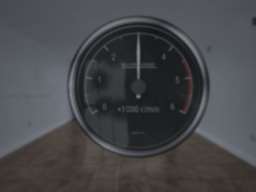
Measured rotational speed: 3000
